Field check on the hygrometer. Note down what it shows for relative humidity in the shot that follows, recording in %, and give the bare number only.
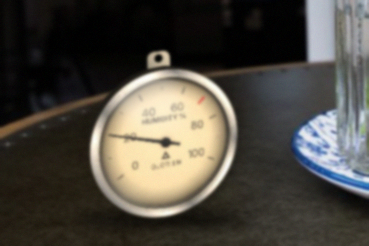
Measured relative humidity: 20
